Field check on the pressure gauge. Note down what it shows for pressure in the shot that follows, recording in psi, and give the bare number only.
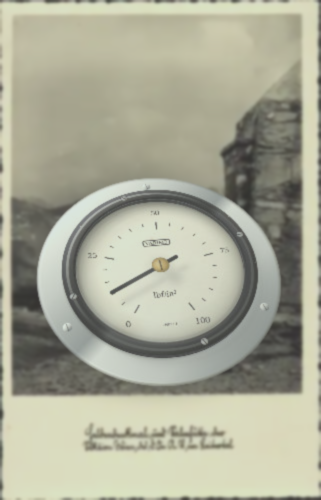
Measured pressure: 10
